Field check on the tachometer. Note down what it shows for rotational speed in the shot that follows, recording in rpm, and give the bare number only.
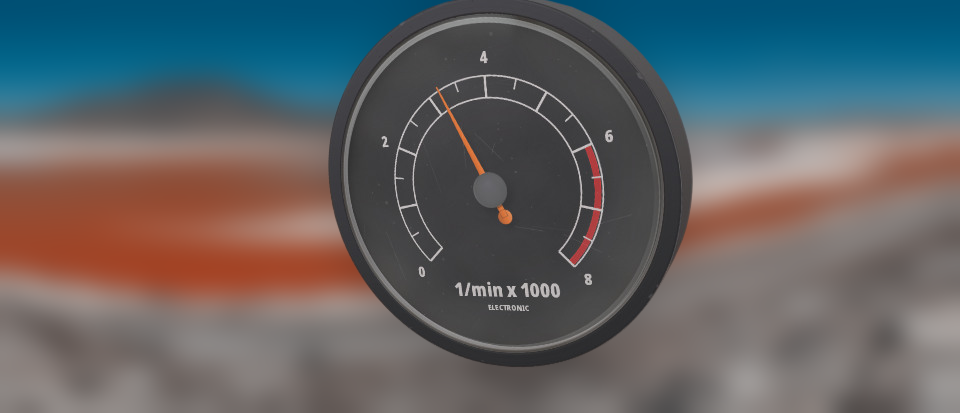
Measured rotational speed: 3250
